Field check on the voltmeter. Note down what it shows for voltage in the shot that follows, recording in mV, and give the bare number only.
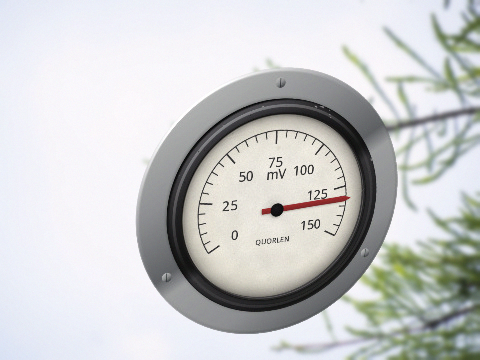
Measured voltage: 130
